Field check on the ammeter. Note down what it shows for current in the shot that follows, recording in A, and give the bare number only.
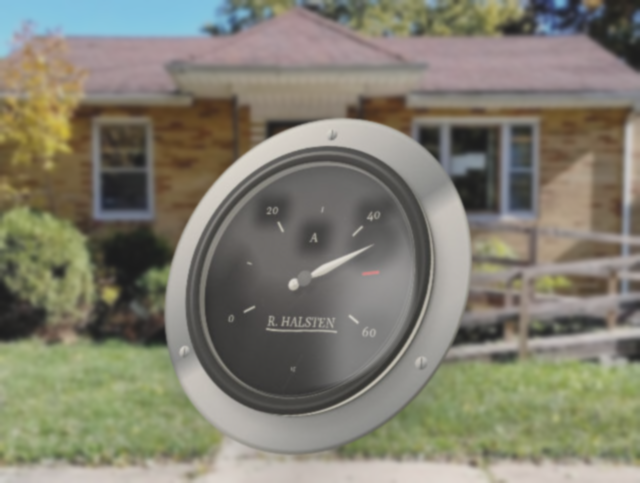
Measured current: 45
